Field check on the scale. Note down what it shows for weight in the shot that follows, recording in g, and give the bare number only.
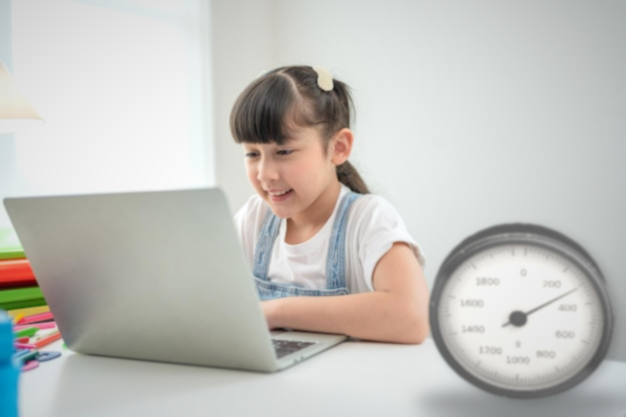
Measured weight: 300
